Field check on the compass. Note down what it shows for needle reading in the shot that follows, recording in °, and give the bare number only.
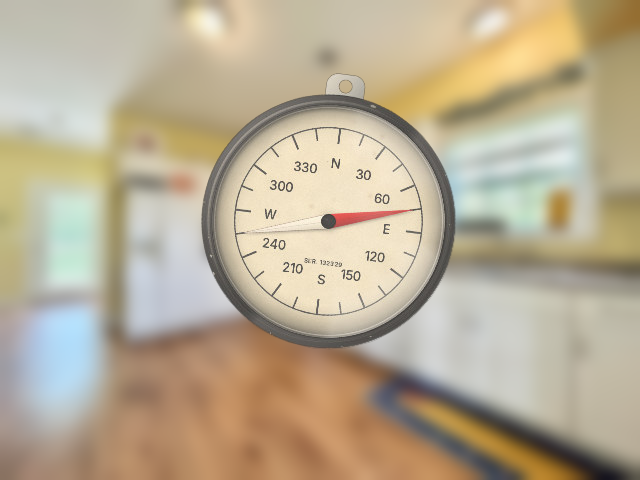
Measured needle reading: 75
